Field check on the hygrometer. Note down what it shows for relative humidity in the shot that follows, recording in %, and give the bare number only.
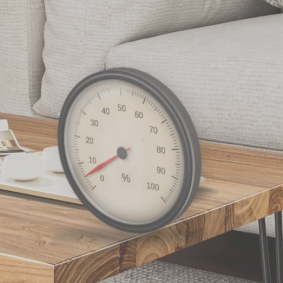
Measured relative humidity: 5
